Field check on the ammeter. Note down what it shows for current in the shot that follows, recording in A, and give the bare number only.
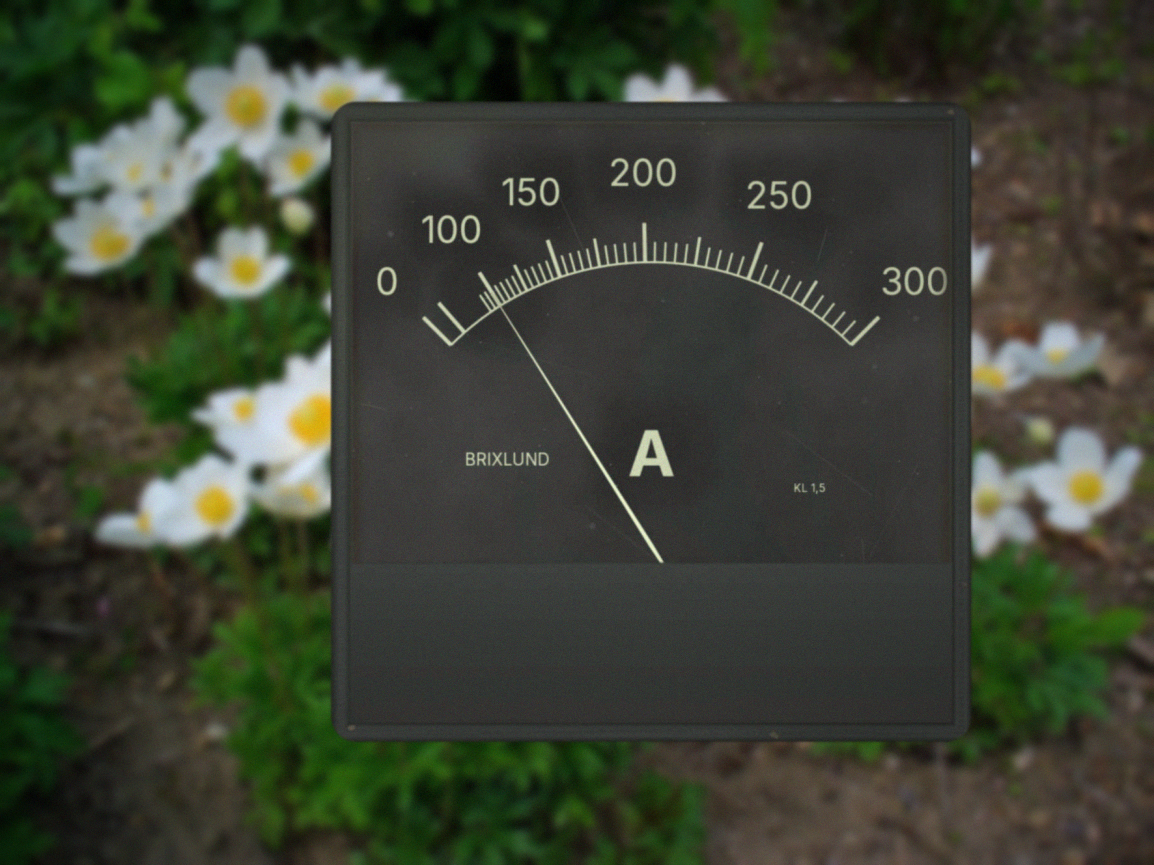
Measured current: 100
